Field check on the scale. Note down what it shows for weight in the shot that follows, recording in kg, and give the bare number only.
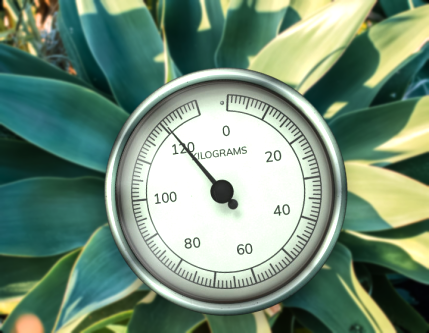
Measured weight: 121
